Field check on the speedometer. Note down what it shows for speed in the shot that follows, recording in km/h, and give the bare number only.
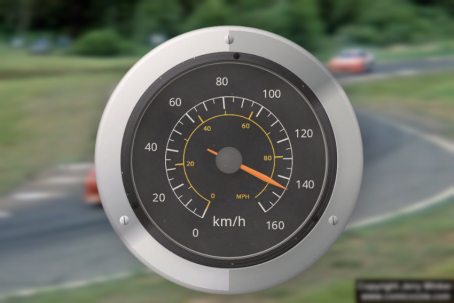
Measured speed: 145
